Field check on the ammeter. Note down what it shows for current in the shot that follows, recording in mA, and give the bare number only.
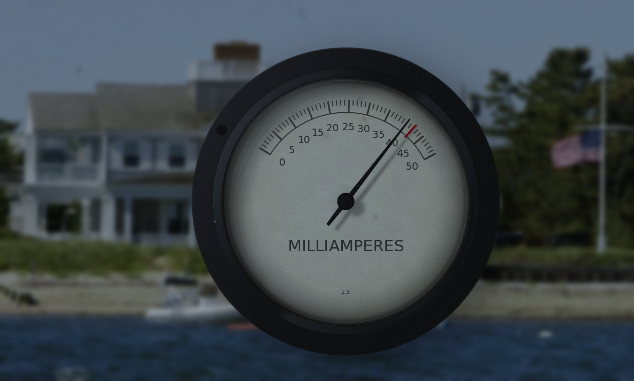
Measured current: 40
